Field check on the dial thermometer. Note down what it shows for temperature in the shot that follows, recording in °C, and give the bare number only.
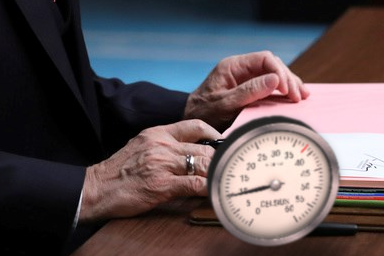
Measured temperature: 10
